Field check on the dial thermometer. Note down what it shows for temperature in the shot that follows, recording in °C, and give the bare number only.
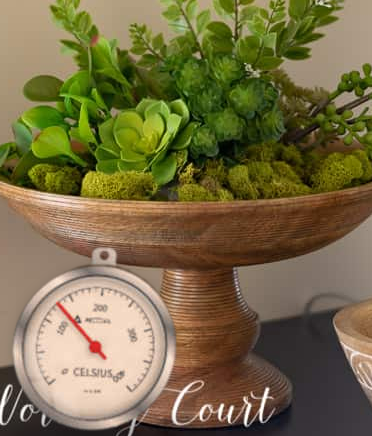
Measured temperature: 130
